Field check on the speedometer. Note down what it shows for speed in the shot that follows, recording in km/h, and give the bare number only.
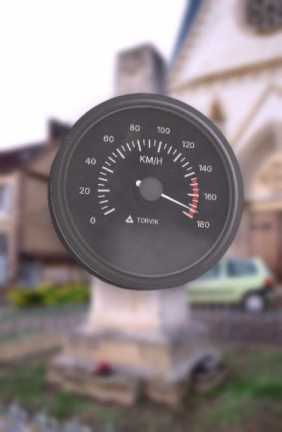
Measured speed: 175
